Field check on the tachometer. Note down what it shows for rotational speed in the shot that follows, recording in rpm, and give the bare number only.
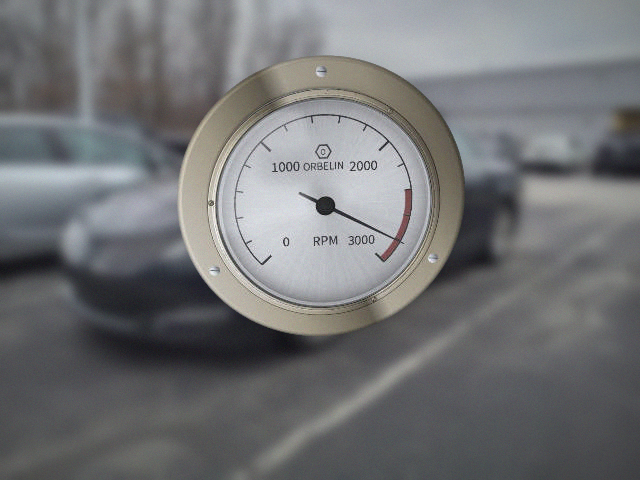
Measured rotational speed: 2800
